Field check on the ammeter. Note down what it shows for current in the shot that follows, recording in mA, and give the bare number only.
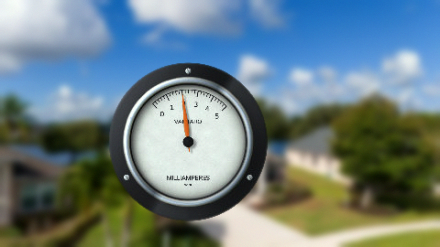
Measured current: 2
